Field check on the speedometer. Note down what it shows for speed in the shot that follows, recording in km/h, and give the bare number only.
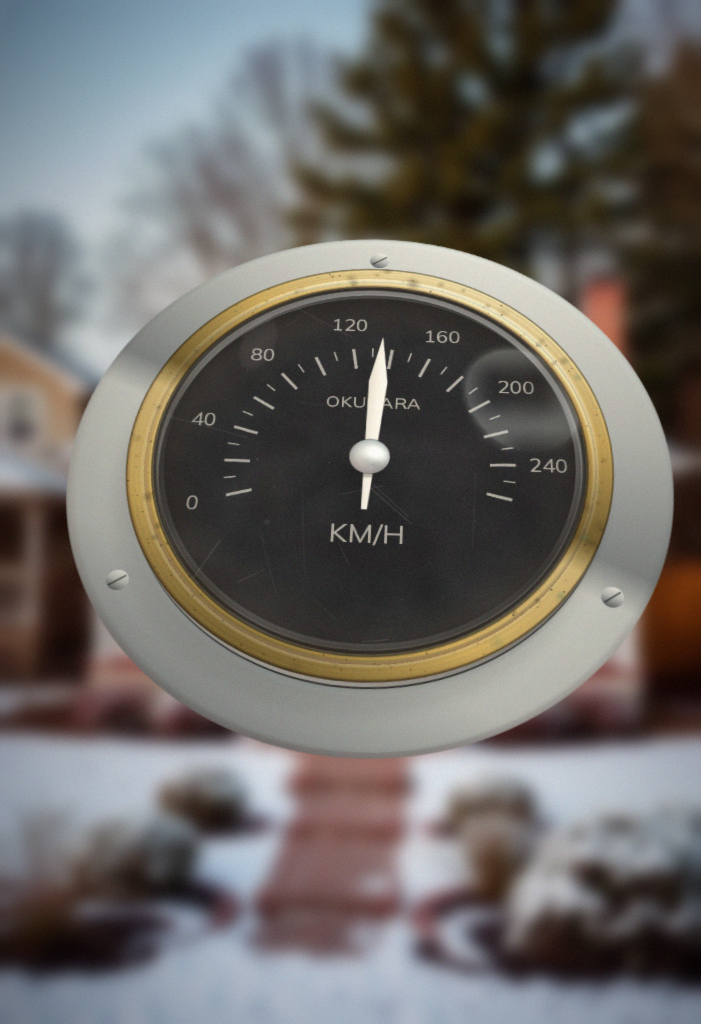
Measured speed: 135
